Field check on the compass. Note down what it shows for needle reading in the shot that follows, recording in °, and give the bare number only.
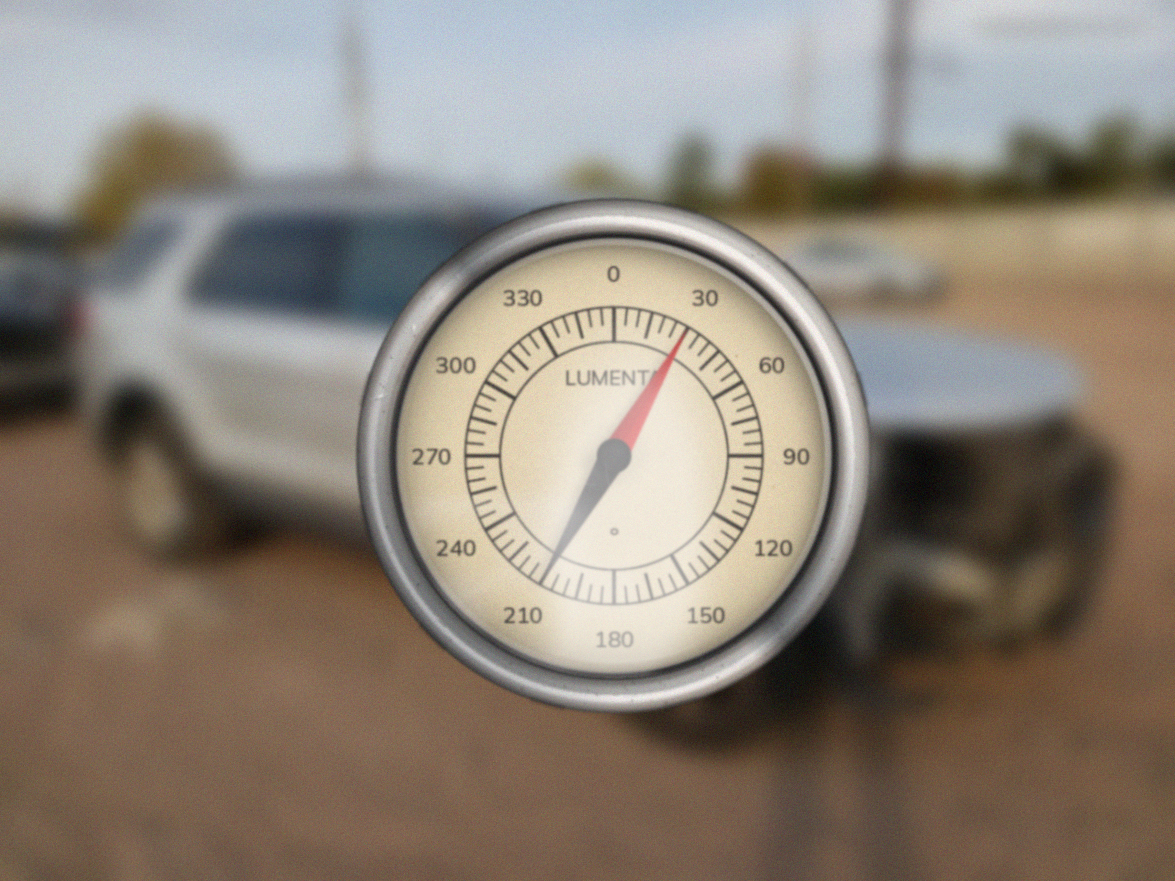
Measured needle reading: 30
